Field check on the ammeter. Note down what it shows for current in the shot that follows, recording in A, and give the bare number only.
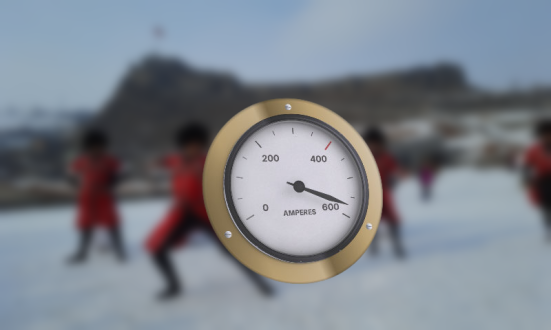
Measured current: 575
